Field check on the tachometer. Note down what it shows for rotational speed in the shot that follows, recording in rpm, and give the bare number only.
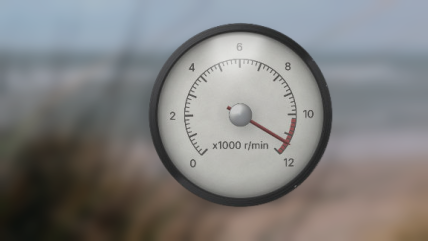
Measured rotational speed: 11400
